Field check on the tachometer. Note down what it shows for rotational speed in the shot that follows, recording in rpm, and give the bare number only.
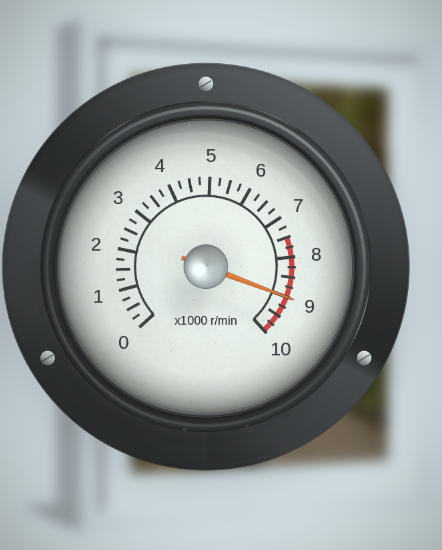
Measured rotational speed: 9000
